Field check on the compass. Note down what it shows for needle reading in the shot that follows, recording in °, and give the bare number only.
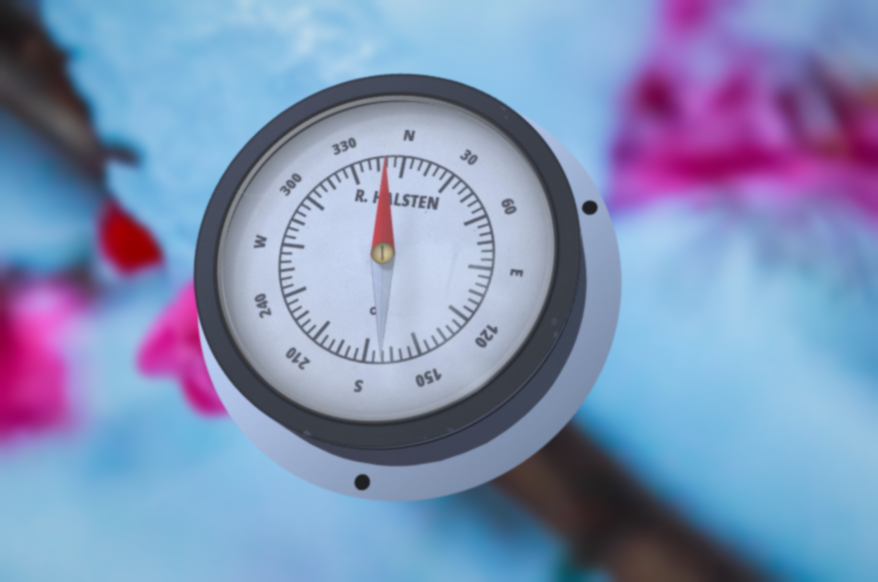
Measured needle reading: 350
